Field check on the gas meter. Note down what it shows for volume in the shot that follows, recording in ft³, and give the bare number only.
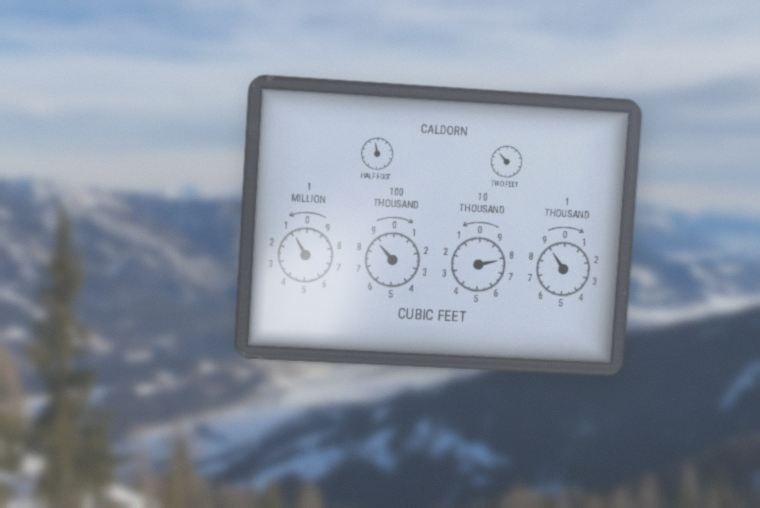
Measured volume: 87900
